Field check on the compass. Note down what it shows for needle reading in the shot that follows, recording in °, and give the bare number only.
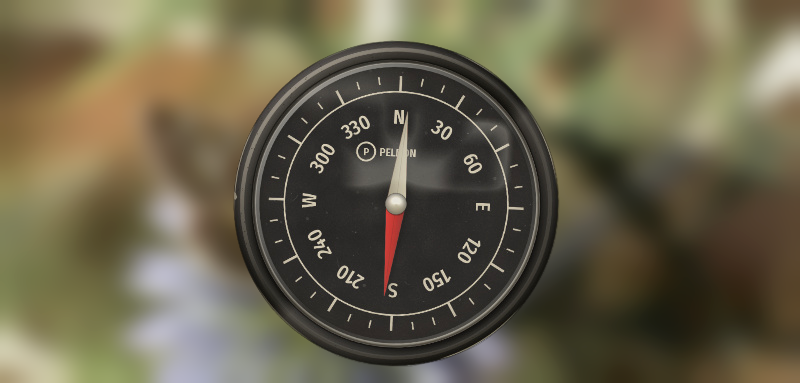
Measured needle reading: 185
